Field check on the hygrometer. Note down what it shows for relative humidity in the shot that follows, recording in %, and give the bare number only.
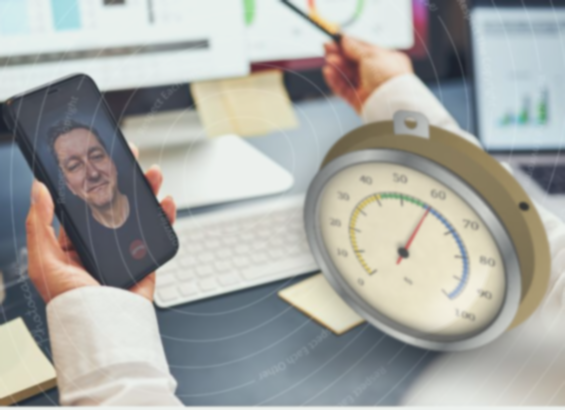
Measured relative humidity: 60
